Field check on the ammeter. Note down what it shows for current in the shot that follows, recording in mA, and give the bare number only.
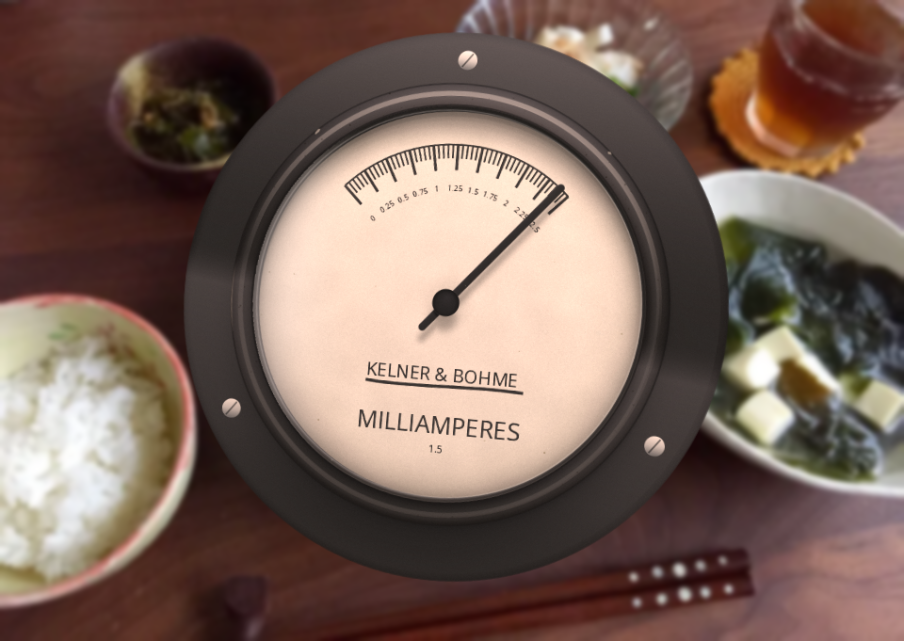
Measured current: 2.4
